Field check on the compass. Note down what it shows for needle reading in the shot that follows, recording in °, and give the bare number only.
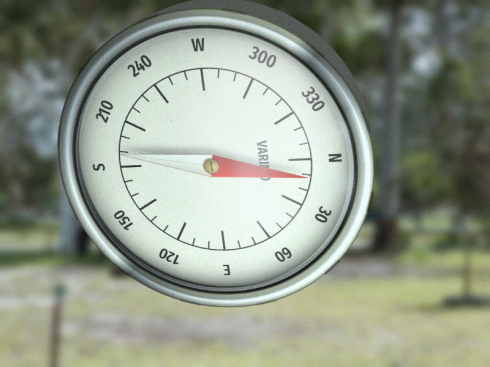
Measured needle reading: 10
